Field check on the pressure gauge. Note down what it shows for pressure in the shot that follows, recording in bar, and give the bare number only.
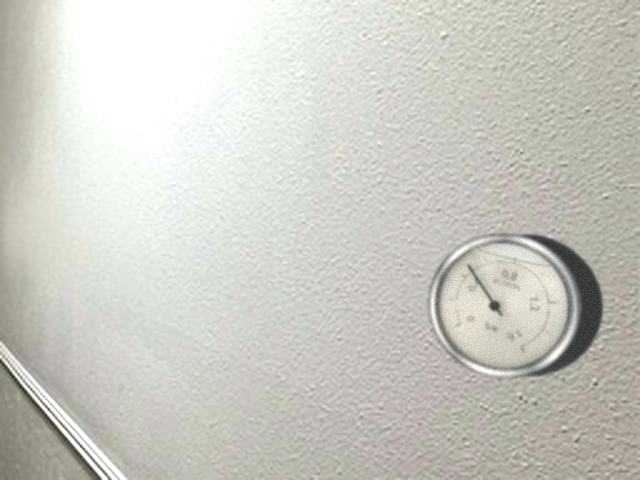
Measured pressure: 0.5
